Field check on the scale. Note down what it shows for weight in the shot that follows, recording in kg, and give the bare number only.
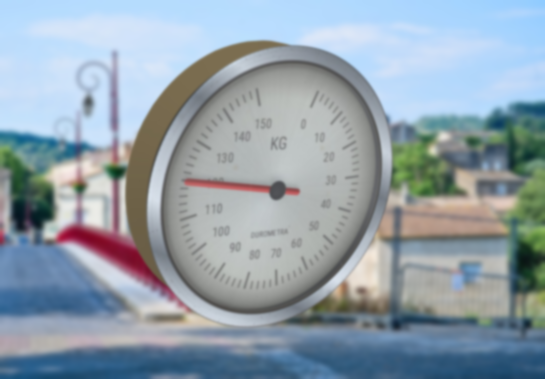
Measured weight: 120
